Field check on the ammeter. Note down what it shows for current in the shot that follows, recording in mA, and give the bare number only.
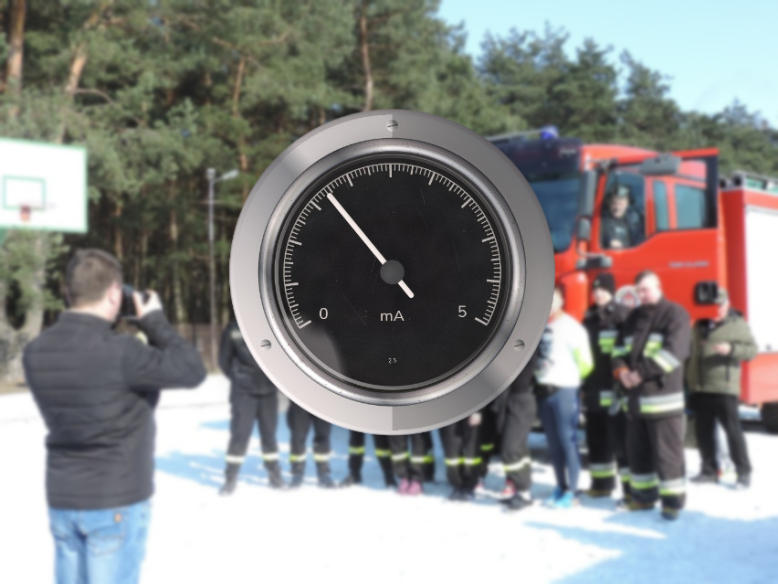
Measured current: 1.7
